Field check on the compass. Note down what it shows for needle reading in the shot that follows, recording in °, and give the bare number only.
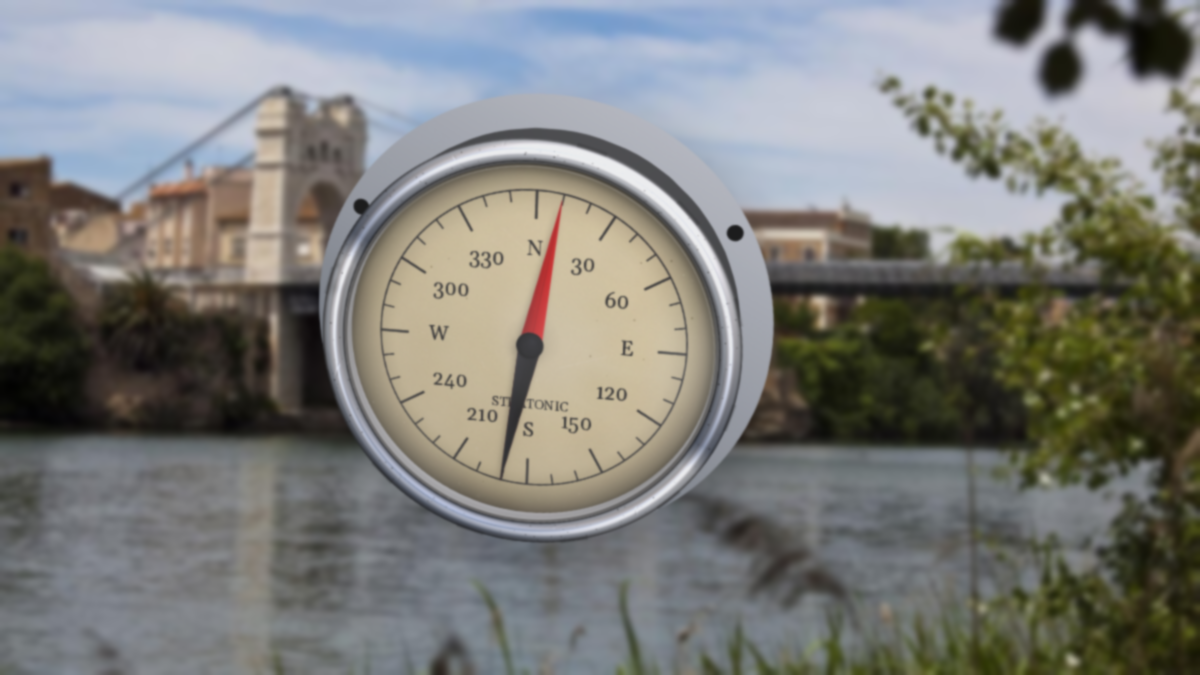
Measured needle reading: 10
